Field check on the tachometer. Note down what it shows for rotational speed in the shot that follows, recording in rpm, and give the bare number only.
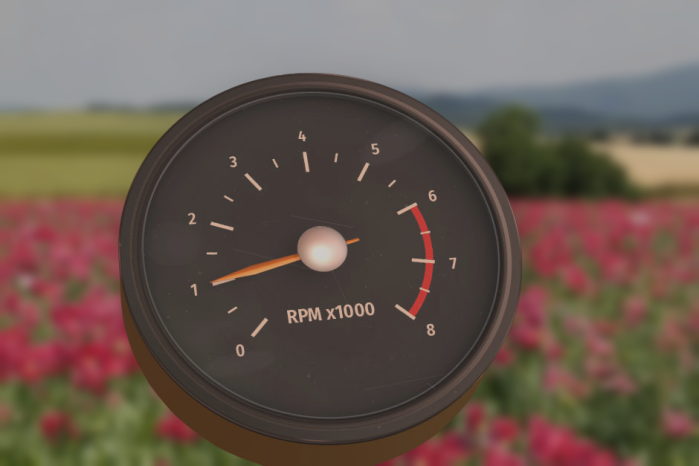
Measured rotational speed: 1000
